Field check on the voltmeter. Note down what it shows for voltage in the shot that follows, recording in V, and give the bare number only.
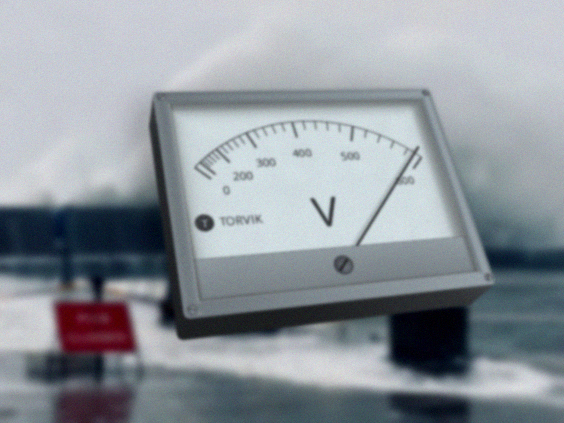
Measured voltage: 590
